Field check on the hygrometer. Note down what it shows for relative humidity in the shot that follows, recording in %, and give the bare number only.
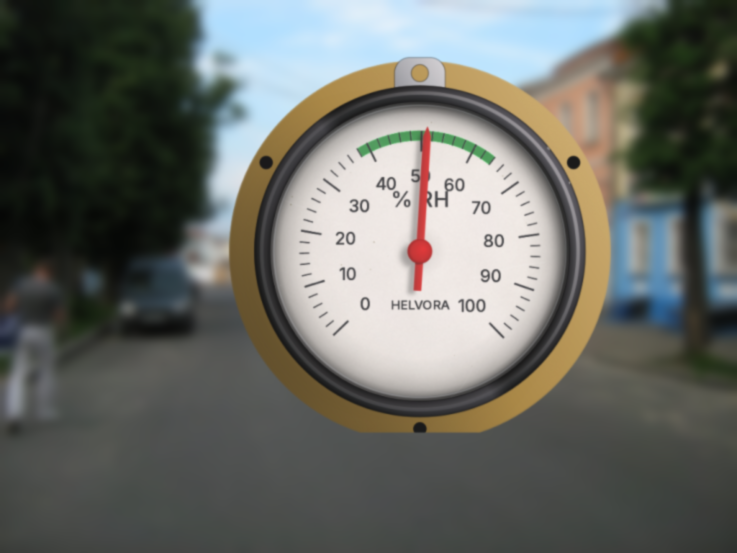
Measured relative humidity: 51
